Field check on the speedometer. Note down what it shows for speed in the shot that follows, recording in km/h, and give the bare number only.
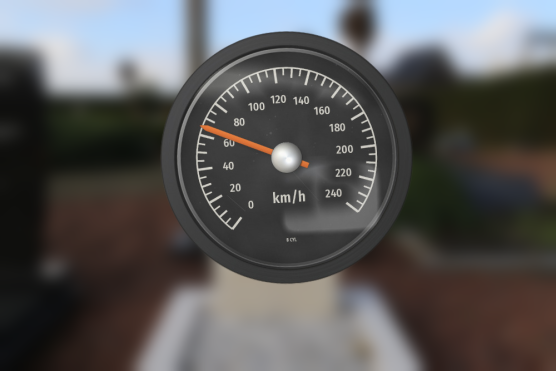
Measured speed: 65
